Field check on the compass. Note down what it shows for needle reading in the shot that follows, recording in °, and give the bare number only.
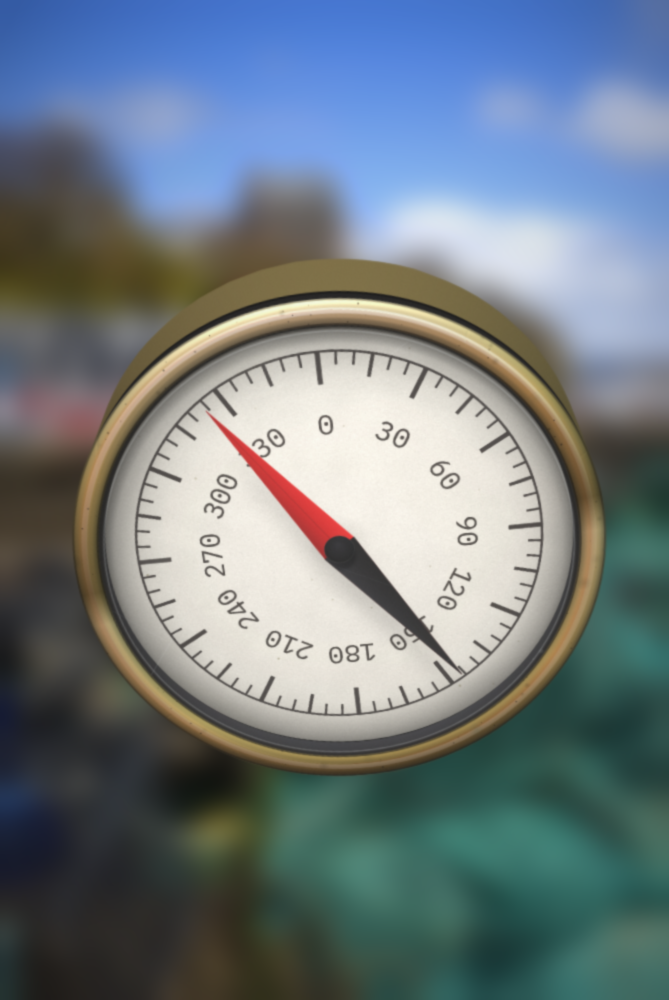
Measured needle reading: 325
